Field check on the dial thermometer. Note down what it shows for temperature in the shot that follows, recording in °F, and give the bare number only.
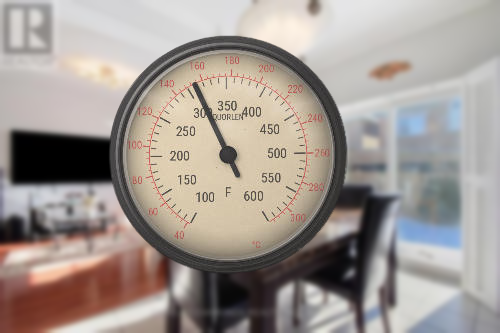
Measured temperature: 310
